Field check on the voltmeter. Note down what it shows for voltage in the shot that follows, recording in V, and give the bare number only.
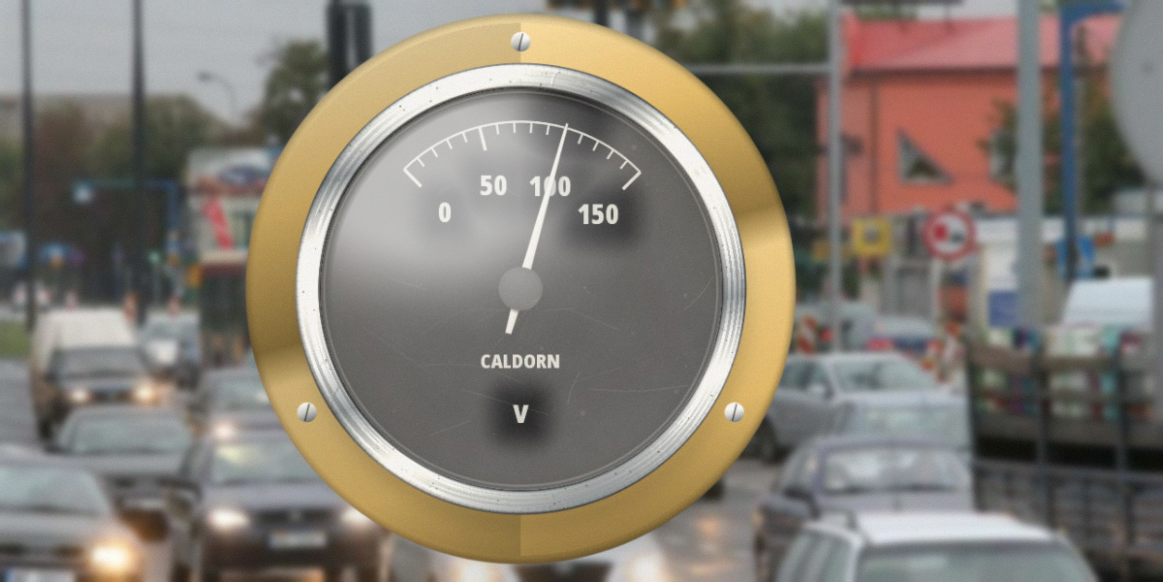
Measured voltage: 100
